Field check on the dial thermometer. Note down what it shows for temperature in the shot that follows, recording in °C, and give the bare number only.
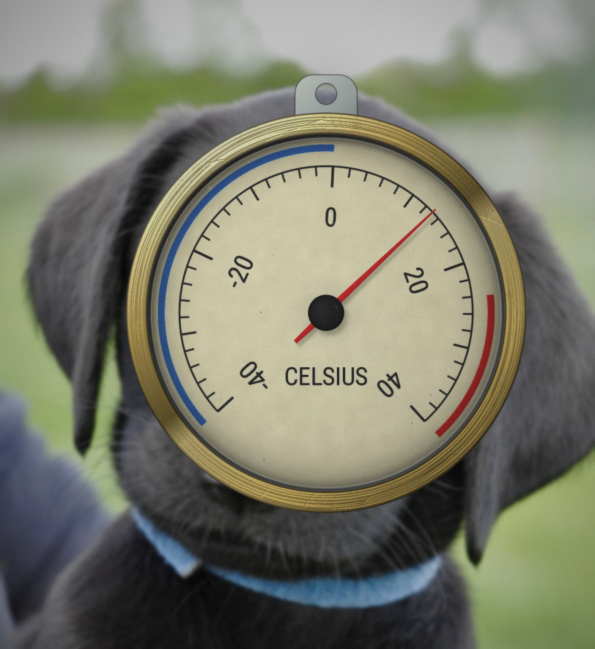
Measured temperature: 13
